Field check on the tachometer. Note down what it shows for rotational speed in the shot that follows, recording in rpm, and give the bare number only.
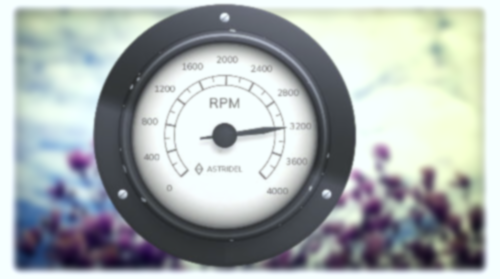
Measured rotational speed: 3200
